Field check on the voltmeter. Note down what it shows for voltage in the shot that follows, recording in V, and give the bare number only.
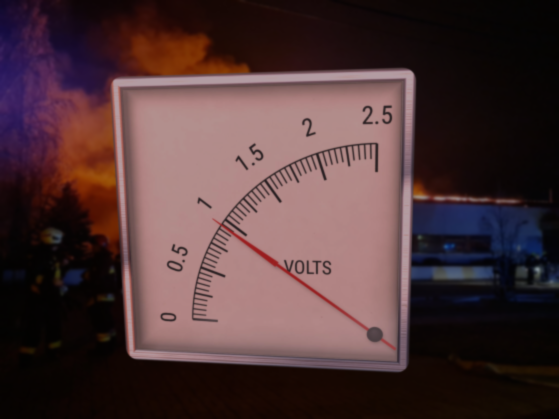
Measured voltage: 0.95
